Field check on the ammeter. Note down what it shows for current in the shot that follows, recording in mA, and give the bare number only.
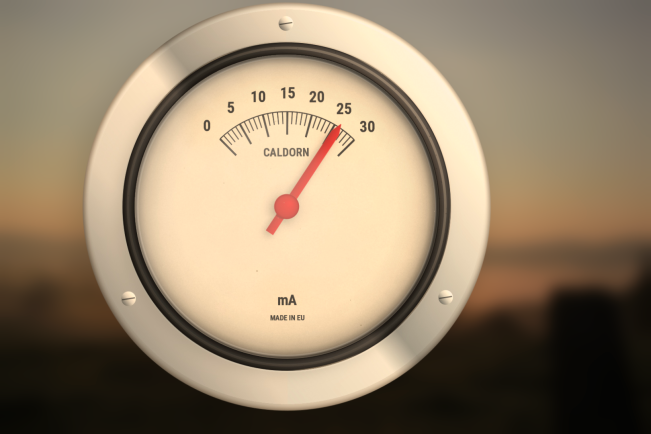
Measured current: 26
